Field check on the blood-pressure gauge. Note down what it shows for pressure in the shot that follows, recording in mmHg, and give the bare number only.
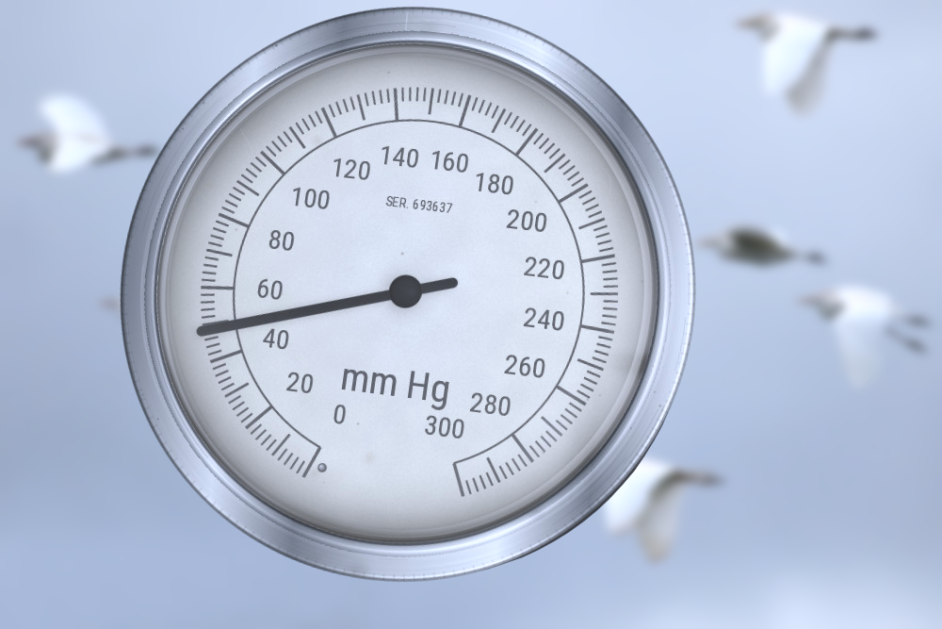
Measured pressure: 48
